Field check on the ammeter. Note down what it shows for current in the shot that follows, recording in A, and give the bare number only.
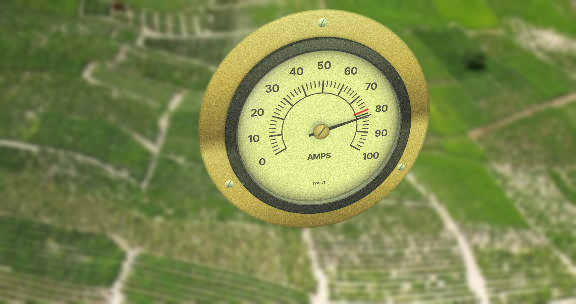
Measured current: 80
